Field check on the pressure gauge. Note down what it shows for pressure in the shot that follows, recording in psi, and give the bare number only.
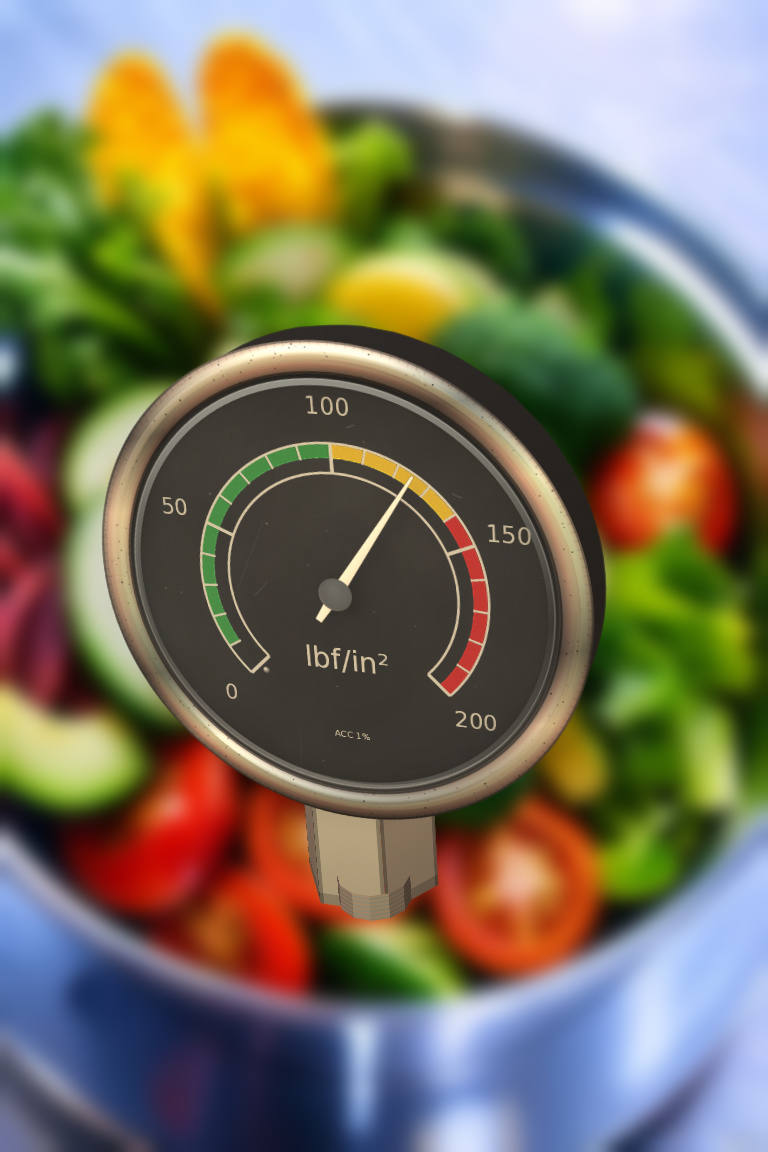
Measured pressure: 125
